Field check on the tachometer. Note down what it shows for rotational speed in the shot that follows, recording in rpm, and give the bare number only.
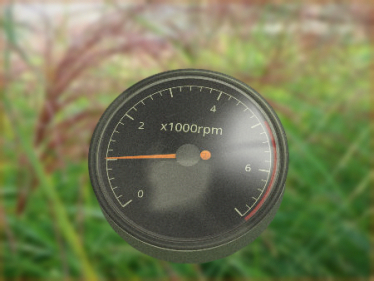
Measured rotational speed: 1000
